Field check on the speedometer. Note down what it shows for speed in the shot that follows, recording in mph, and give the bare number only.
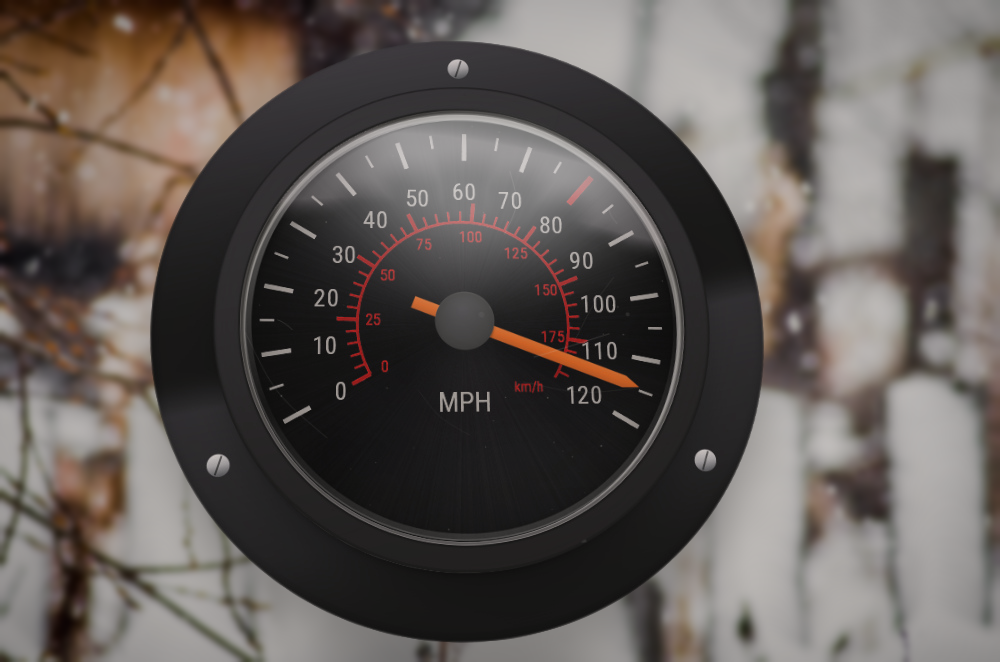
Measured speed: 115
